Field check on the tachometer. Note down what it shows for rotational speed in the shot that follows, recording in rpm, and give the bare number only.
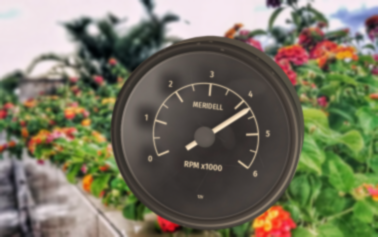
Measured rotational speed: 4250
